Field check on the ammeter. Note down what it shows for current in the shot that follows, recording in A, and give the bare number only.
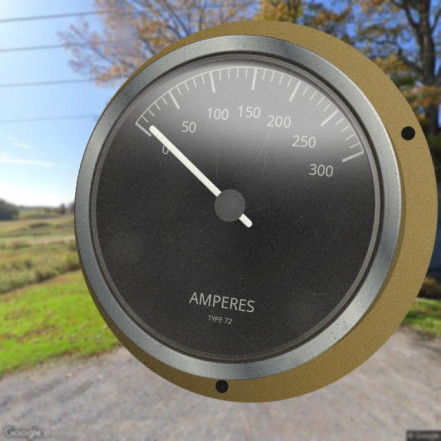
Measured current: 10
